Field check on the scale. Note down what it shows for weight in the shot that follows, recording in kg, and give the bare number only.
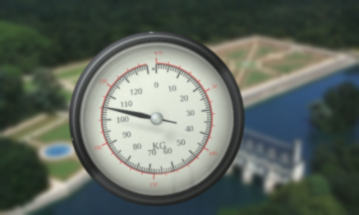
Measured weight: 105
